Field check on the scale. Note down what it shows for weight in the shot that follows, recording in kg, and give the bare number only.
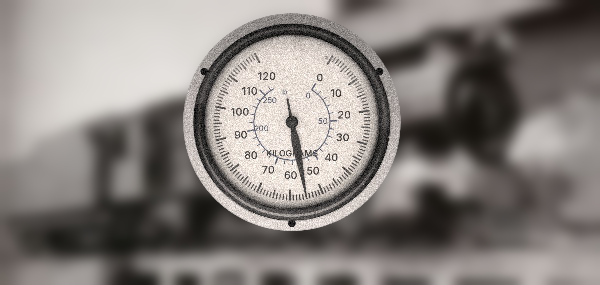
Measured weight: 55
